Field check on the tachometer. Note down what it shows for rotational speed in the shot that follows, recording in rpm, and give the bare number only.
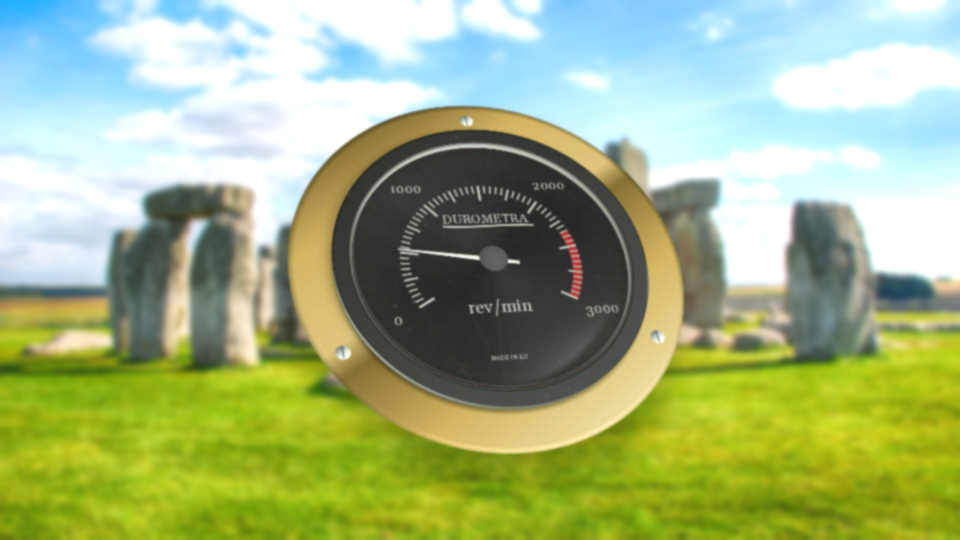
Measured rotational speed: 500
